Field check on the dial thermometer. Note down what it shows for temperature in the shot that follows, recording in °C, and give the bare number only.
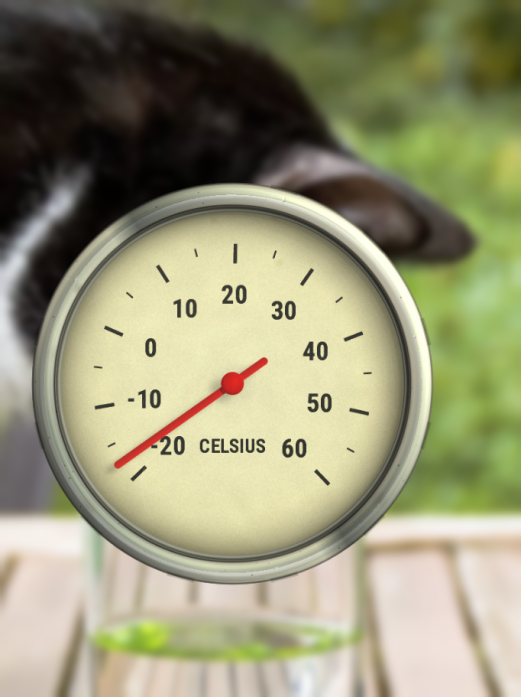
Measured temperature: -17.5
